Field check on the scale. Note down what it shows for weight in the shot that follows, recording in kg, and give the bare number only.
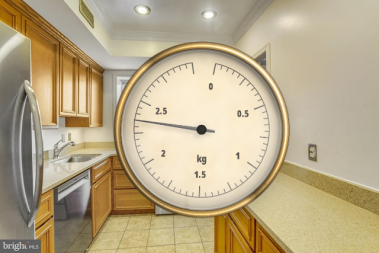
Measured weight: 2.35
